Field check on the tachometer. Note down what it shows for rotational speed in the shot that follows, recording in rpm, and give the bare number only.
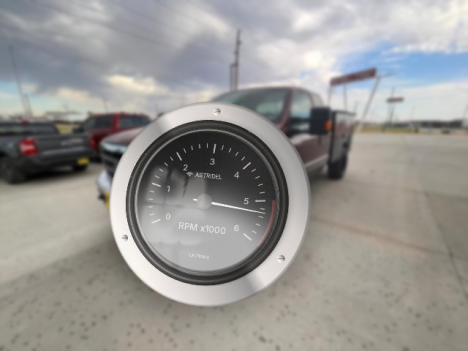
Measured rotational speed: 5300
